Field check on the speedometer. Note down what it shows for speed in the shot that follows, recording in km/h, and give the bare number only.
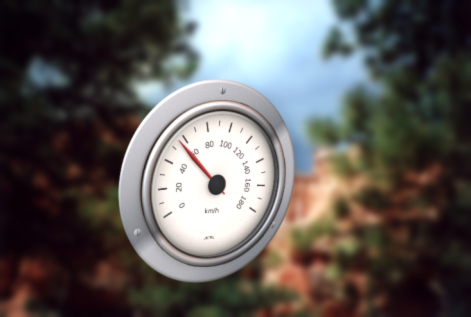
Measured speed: 55
